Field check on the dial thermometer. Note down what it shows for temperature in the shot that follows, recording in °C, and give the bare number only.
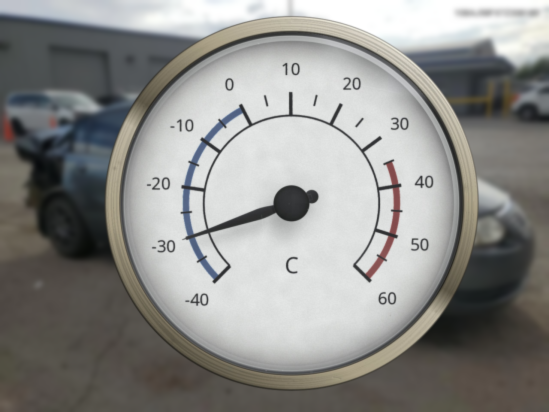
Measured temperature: -30
